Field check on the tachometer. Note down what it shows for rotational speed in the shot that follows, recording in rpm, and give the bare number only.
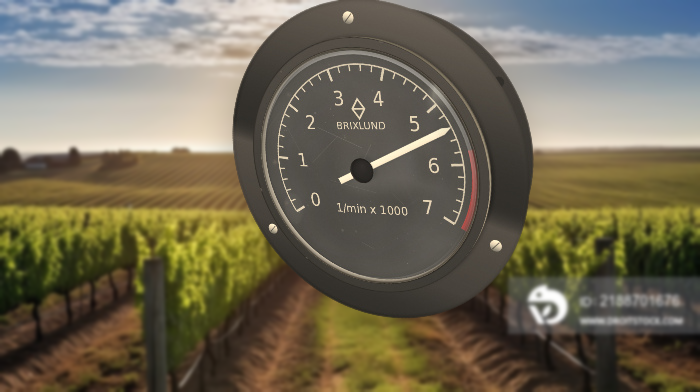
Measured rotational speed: 5400
